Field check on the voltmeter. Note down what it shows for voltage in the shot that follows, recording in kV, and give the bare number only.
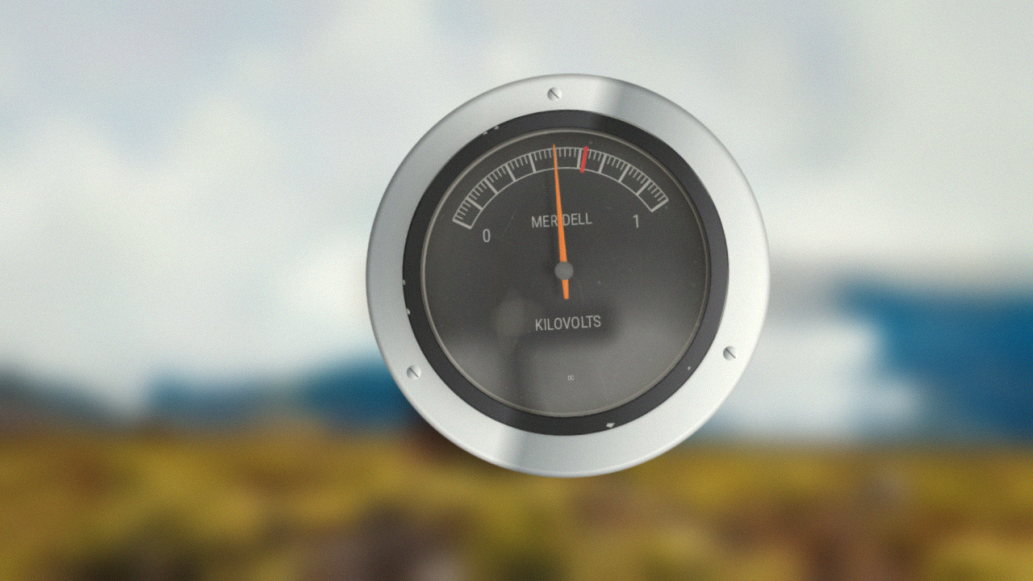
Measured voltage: 0.5
